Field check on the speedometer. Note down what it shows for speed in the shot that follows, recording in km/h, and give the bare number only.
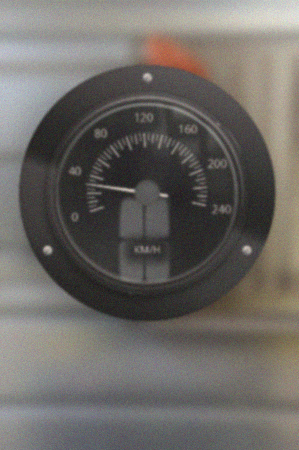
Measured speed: 30
